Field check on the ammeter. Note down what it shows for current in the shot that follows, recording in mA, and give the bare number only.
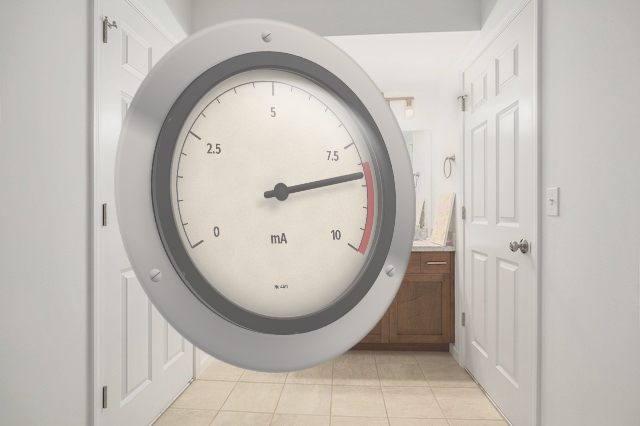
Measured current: 8.25
